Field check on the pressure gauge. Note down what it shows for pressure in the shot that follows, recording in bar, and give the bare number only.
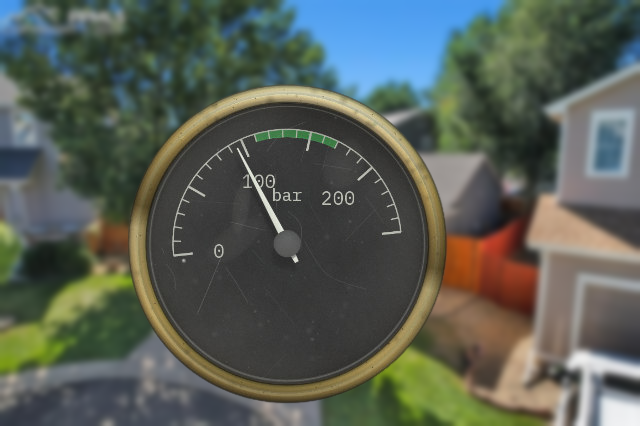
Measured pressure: 95
